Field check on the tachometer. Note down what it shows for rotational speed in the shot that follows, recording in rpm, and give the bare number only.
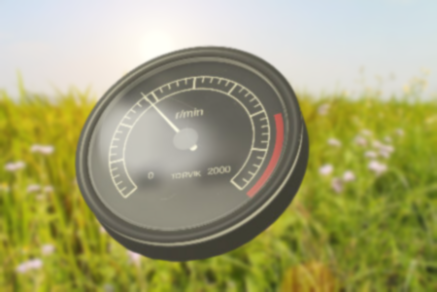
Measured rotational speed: 700
